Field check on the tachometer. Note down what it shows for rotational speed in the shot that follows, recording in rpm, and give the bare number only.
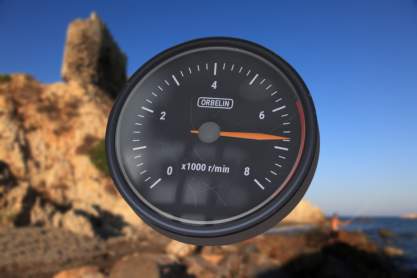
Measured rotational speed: 6800
